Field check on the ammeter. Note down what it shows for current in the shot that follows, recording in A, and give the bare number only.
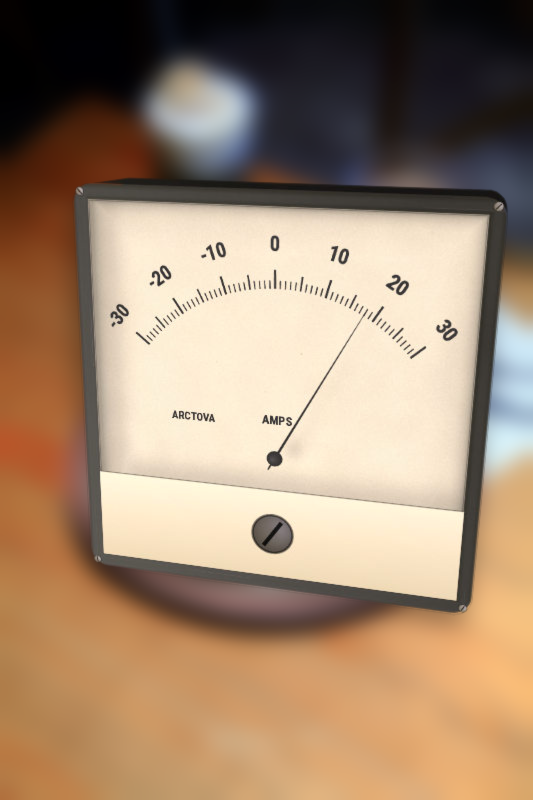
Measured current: 18
